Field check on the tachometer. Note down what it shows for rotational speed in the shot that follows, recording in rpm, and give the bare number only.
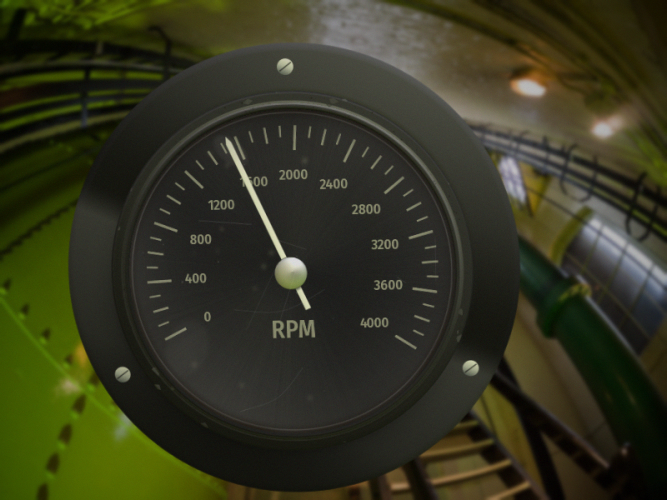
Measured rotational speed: 1550
